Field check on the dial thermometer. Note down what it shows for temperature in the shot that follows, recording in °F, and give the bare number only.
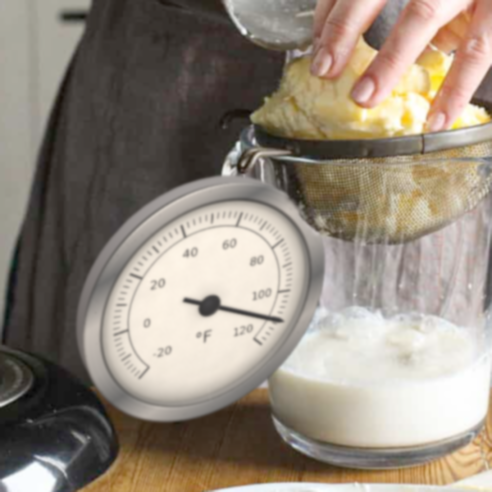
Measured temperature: 110
